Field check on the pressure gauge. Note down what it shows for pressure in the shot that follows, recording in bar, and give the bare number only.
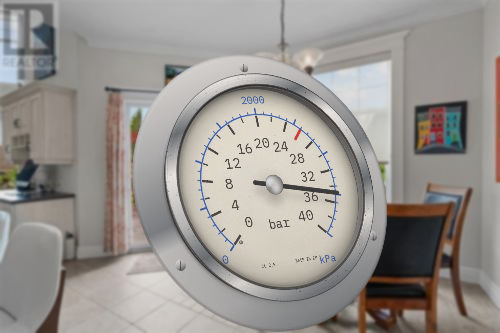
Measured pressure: 35
